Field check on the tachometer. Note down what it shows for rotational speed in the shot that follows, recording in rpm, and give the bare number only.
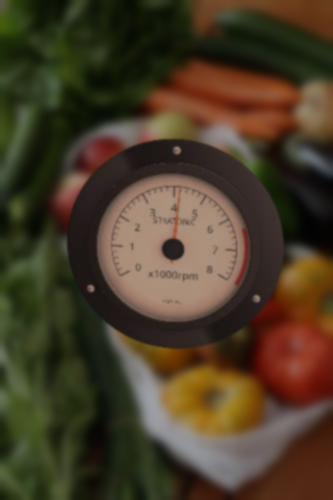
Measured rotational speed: 4200
